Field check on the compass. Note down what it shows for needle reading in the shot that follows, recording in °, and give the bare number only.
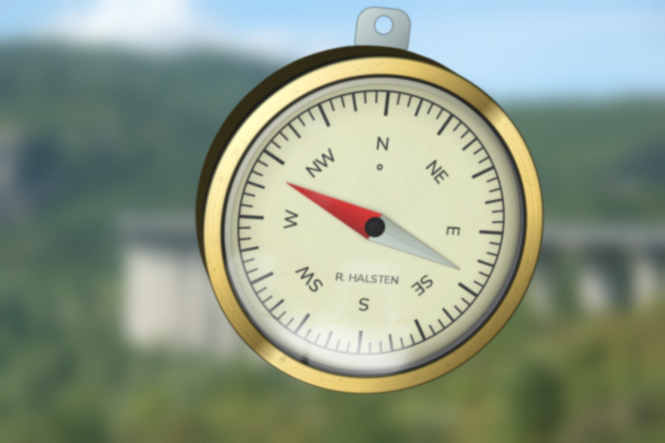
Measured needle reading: 292.5
